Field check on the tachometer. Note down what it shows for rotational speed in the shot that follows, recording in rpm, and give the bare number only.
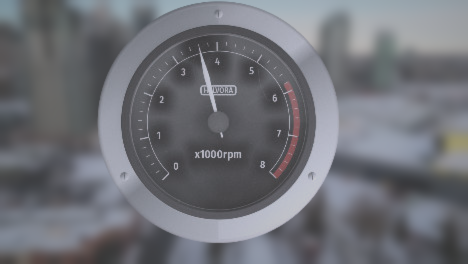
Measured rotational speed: 3600
